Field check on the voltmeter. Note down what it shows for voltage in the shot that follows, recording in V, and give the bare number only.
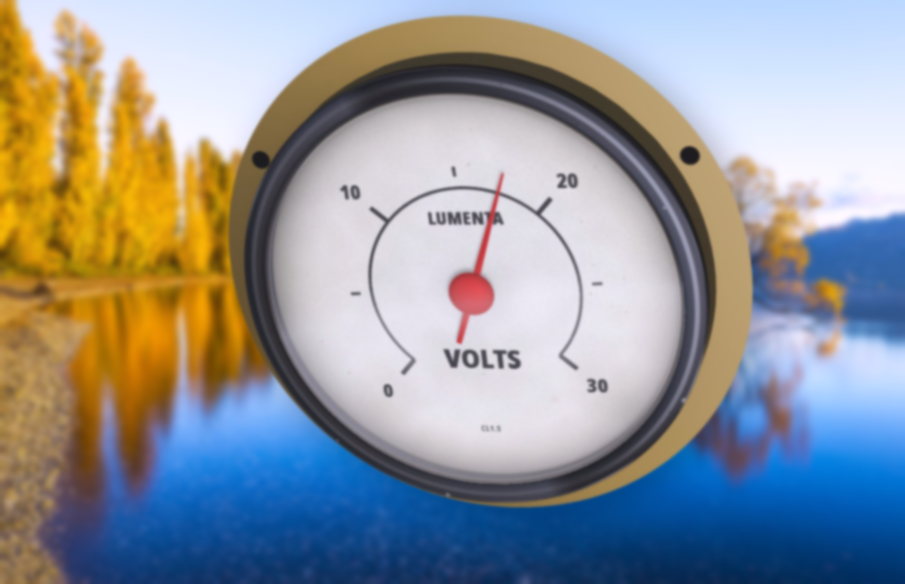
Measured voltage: 17.5
